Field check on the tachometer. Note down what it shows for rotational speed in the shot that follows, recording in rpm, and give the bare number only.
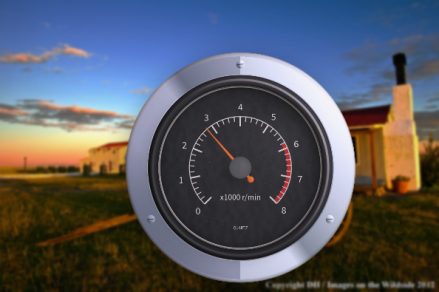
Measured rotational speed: 2800
